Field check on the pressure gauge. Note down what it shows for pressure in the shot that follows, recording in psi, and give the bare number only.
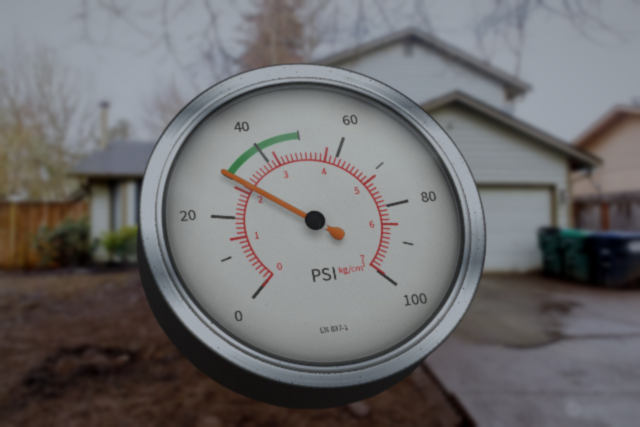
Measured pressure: 30
